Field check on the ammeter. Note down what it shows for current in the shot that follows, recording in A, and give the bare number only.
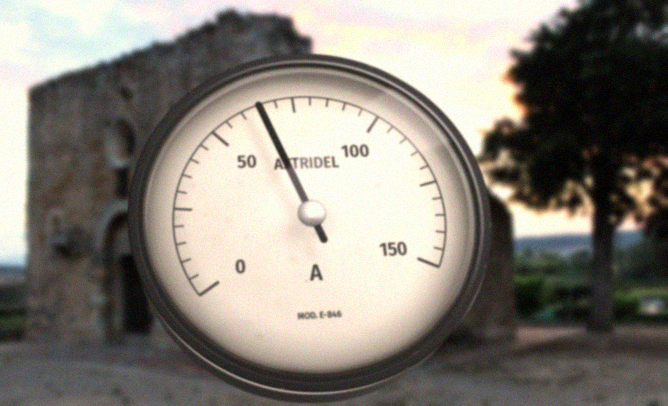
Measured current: 65
